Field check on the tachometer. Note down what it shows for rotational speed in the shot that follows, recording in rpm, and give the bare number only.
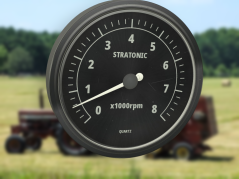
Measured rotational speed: 600
